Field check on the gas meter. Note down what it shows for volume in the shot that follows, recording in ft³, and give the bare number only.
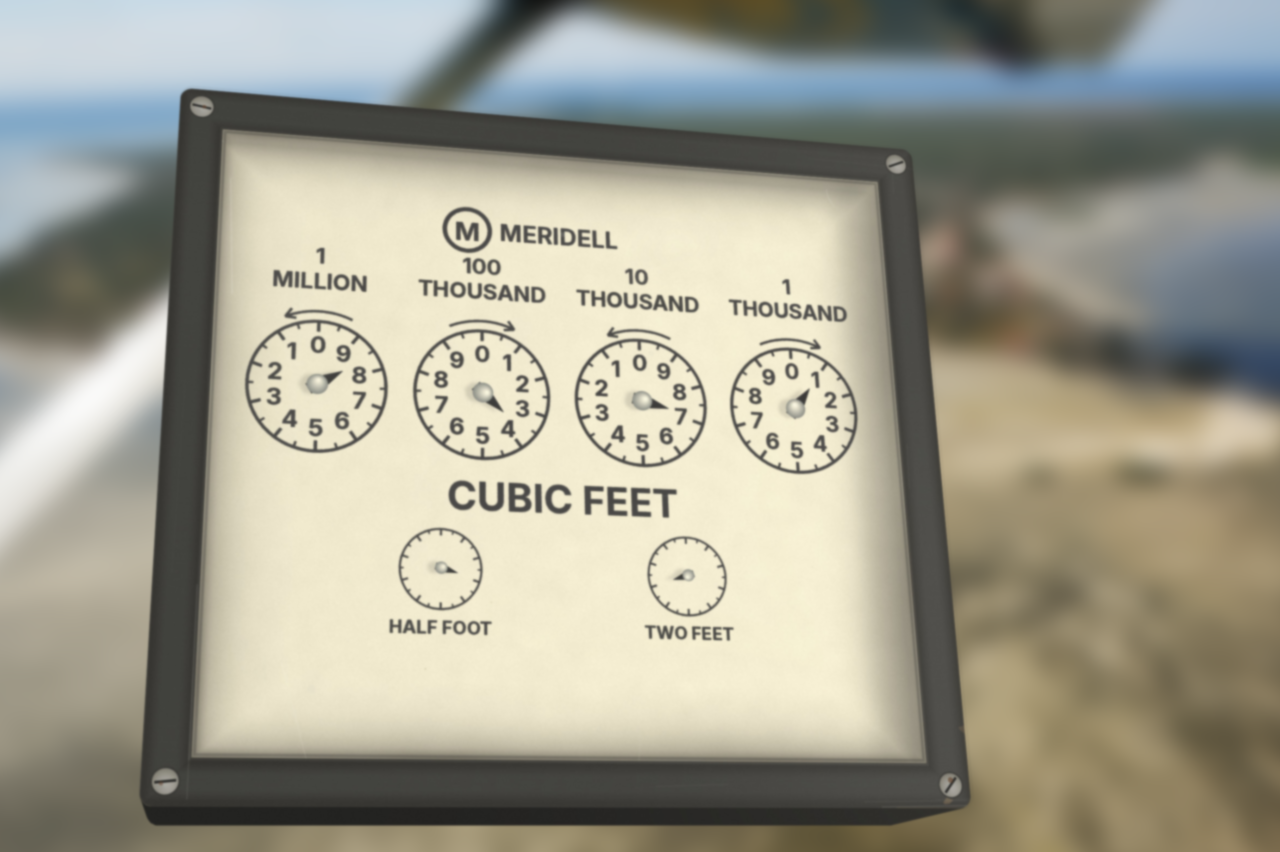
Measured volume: 837100
